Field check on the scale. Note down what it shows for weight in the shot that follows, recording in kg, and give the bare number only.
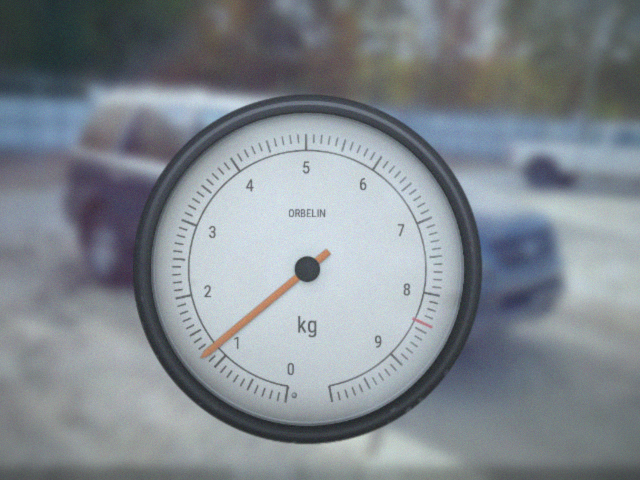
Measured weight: 1.2
